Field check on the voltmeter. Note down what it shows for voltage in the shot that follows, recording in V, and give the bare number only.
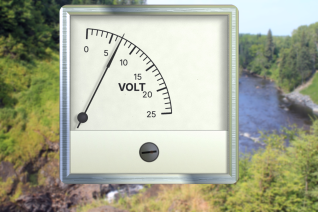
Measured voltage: 7
